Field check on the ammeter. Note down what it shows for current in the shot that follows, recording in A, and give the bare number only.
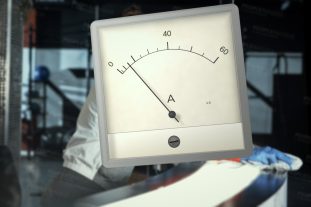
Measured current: 15
